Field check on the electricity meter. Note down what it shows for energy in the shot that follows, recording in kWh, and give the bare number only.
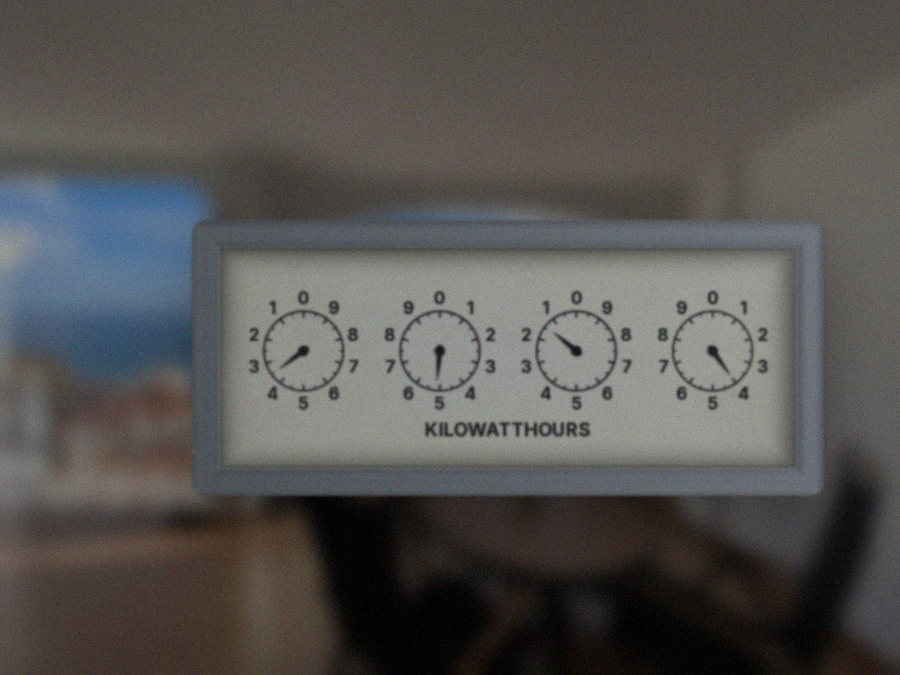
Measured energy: 3514
